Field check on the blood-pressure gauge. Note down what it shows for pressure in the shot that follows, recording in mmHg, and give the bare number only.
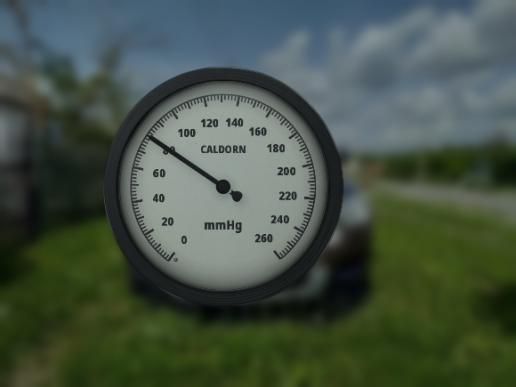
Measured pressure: 80
